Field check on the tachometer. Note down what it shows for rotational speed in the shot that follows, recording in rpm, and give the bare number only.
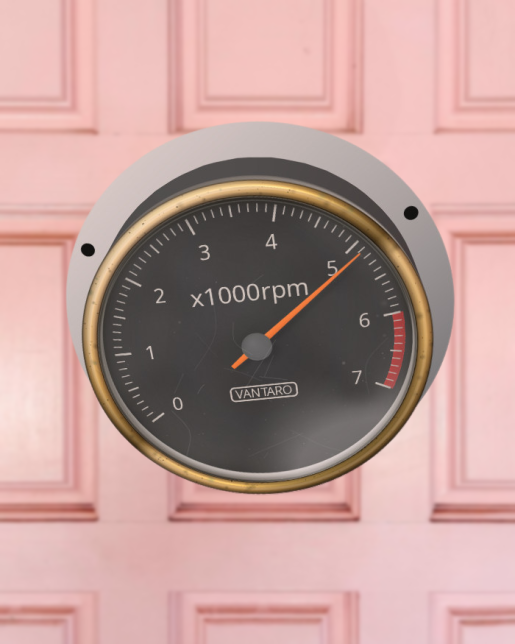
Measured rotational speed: 5100
